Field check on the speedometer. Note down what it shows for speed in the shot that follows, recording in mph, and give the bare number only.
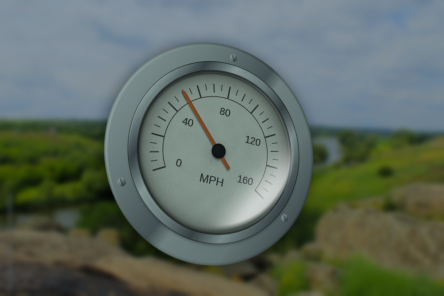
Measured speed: 50
